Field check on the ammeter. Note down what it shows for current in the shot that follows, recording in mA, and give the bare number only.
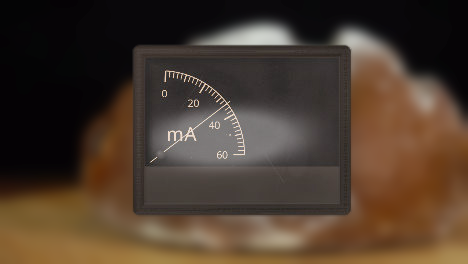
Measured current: 34
